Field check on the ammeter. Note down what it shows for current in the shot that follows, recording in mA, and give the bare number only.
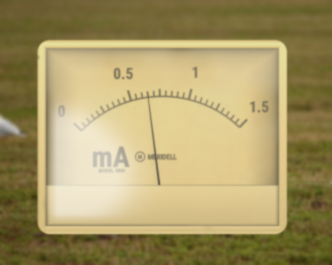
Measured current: 0.65
